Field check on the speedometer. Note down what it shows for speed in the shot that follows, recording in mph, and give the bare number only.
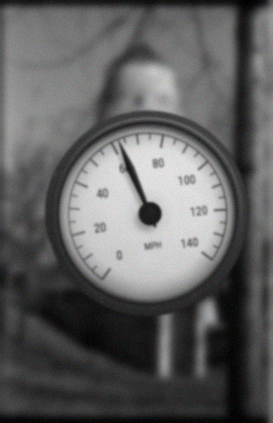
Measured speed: 62.5
